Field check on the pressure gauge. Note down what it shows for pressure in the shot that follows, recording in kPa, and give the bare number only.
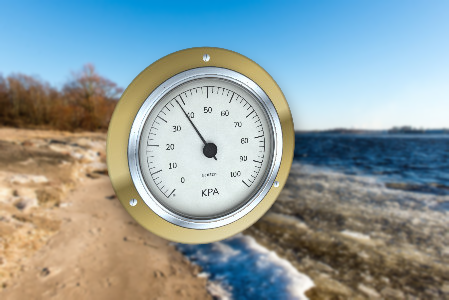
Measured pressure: 38
